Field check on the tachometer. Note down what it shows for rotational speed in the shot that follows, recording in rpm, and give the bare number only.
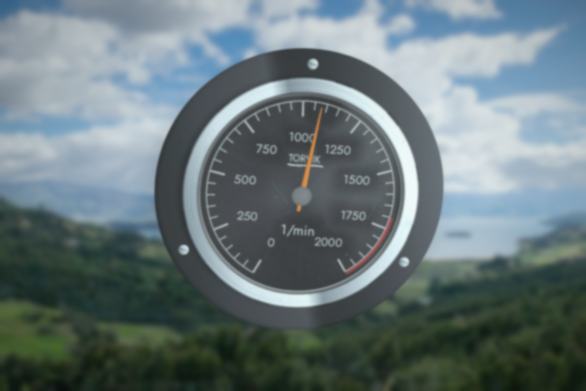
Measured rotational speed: 1075
